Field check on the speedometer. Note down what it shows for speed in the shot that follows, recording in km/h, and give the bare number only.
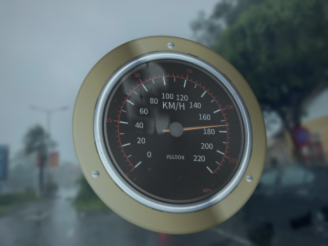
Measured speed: 175
